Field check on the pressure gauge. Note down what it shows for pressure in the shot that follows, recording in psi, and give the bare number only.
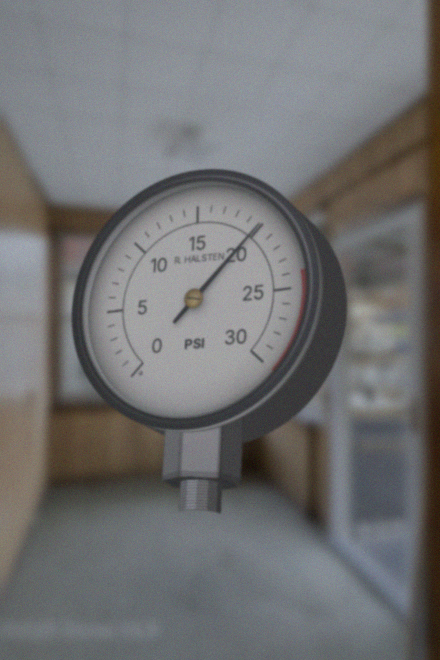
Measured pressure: 20
